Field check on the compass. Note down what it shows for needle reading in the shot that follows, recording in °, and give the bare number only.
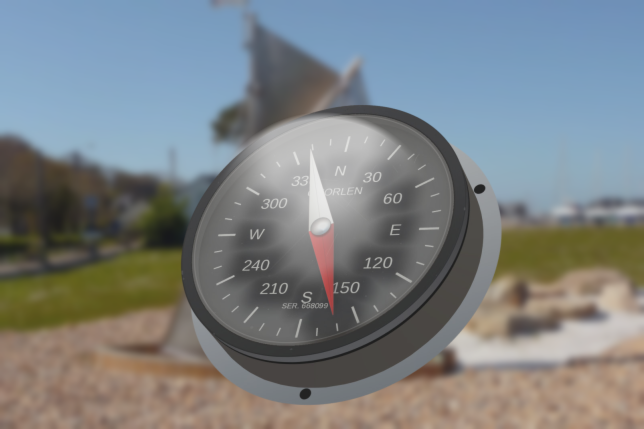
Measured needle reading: 160
